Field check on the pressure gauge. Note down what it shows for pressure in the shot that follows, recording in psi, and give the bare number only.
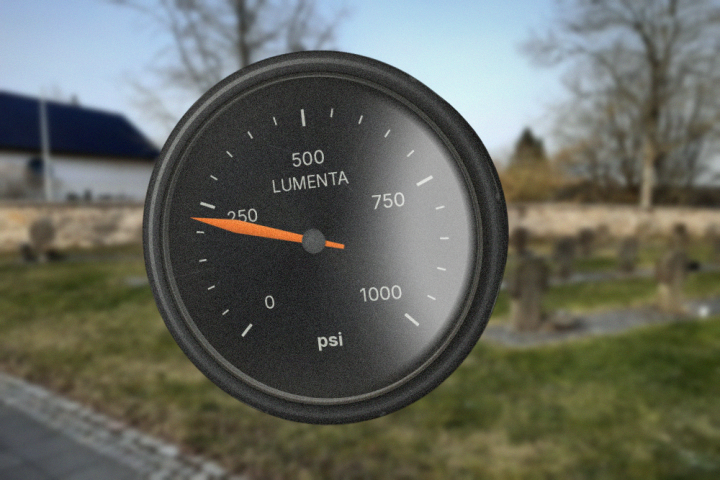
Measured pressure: 225
